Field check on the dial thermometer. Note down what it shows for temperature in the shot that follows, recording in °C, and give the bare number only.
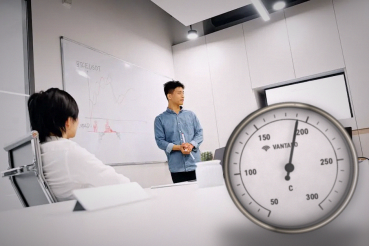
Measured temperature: 190
